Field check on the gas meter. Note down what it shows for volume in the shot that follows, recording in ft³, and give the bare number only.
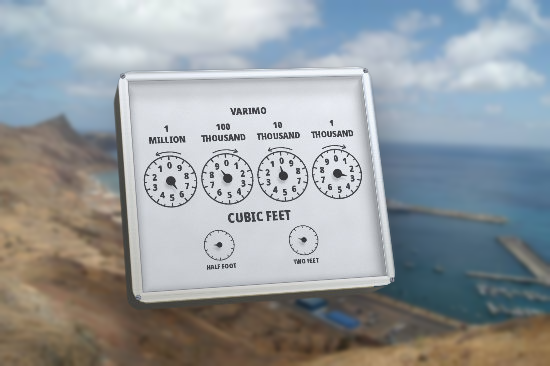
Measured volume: 590300
